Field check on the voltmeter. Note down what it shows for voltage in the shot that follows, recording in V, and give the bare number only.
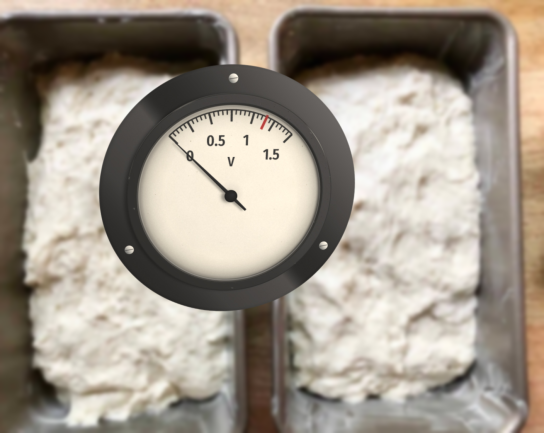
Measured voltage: 0
